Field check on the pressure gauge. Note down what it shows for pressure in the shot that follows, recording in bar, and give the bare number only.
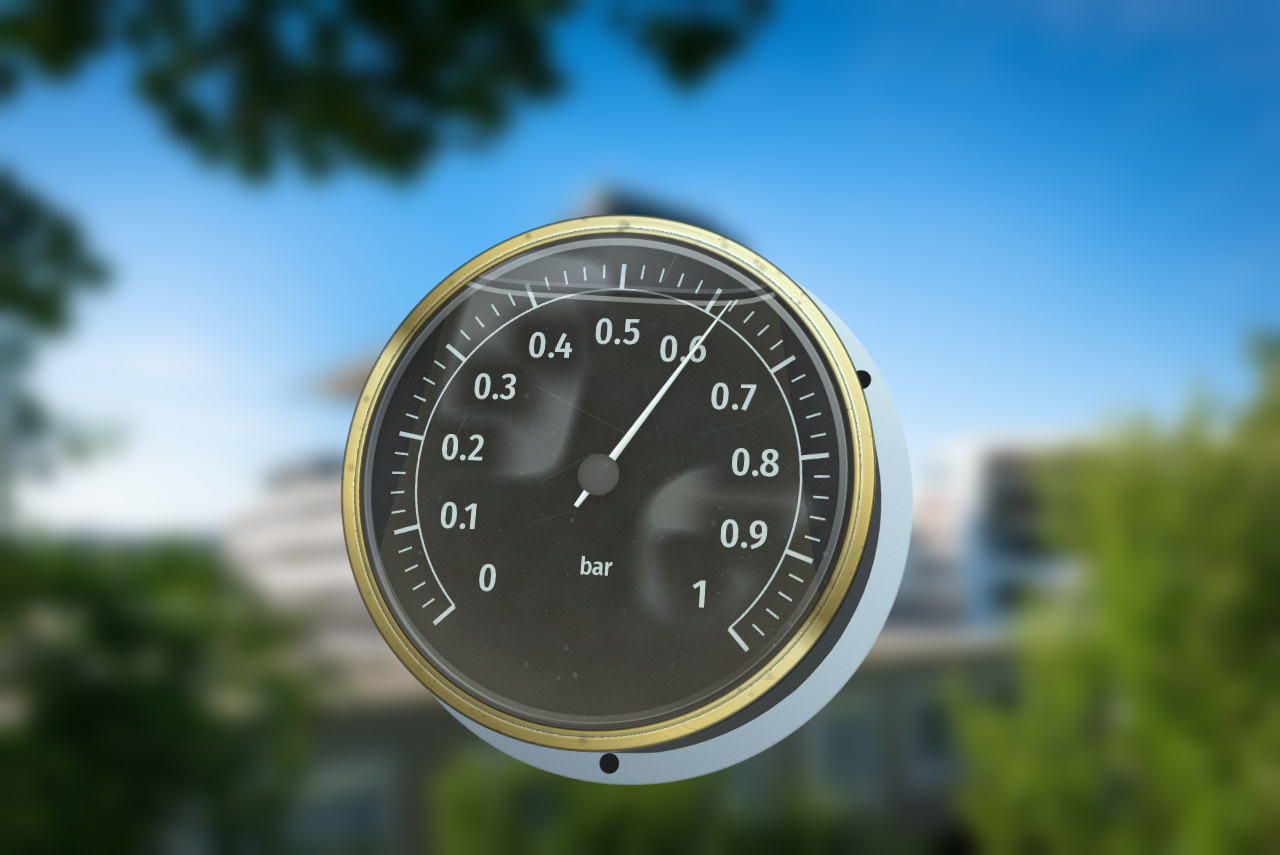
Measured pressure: 0.62
